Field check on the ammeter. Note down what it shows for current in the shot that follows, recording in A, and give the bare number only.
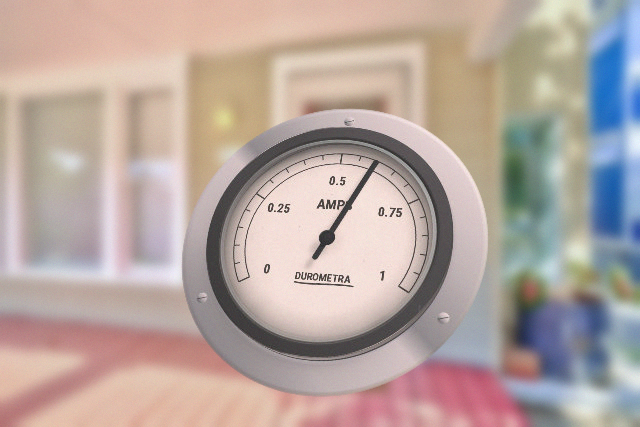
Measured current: 0.6
